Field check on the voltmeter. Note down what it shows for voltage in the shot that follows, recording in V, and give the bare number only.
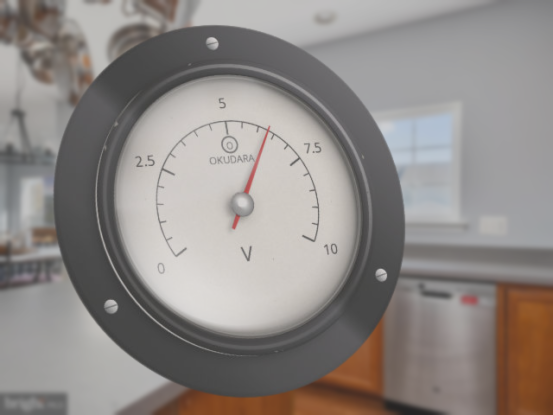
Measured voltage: 6.25
